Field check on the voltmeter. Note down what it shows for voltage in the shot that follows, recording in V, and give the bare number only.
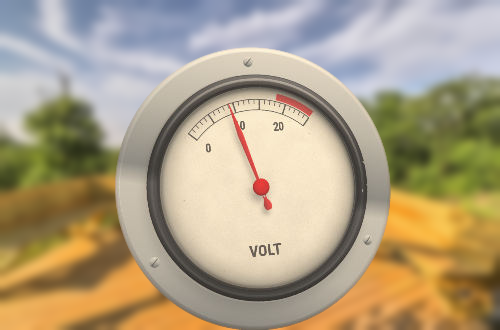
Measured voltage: 9
